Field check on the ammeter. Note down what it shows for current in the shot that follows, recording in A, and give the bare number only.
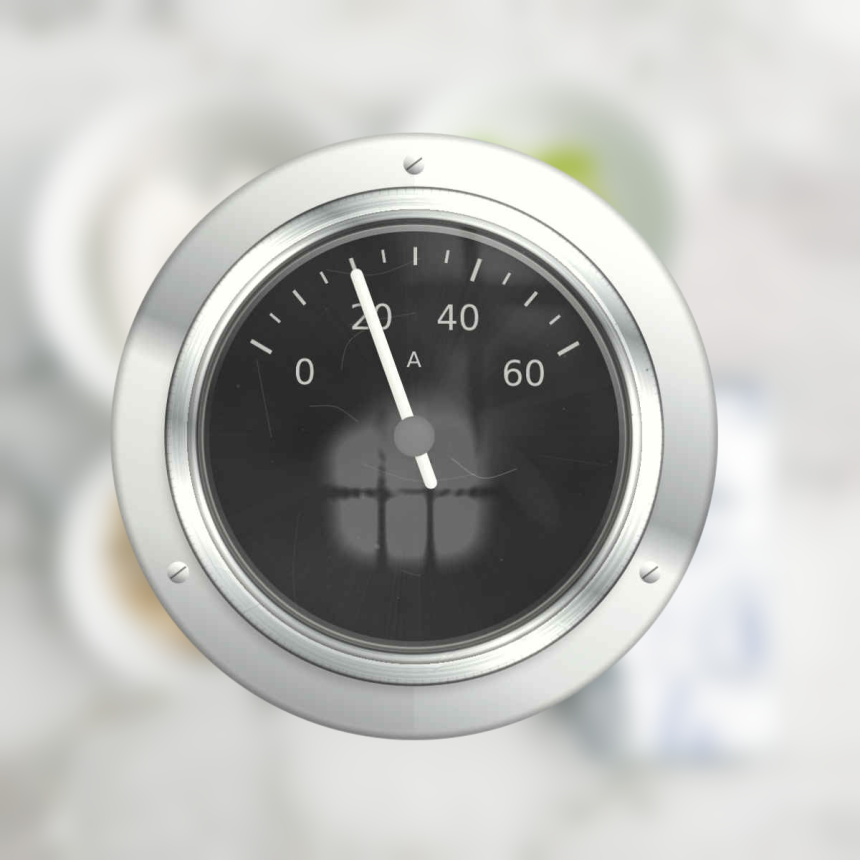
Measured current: 20
